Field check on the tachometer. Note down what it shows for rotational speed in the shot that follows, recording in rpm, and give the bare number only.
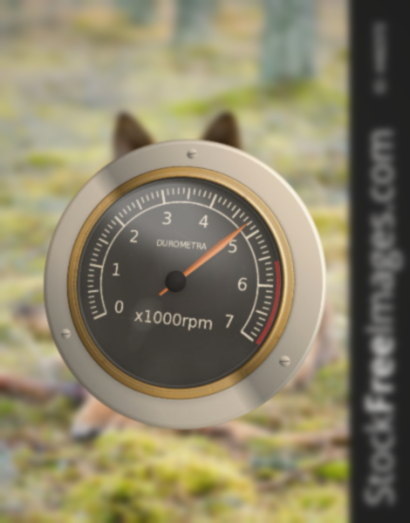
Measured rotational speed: 4800
